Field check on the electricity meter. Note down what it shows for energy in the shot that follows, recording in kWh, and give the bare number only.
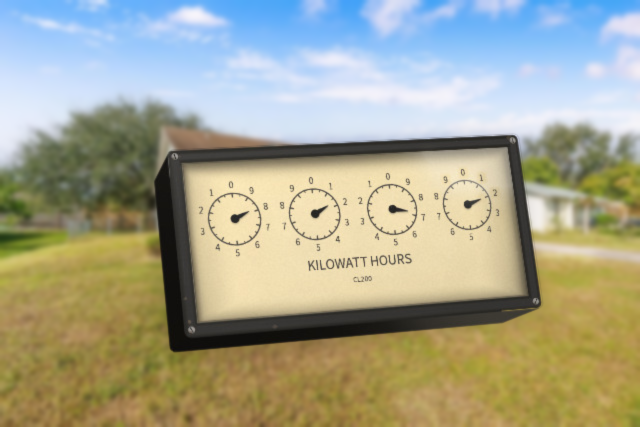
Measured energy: 8172
